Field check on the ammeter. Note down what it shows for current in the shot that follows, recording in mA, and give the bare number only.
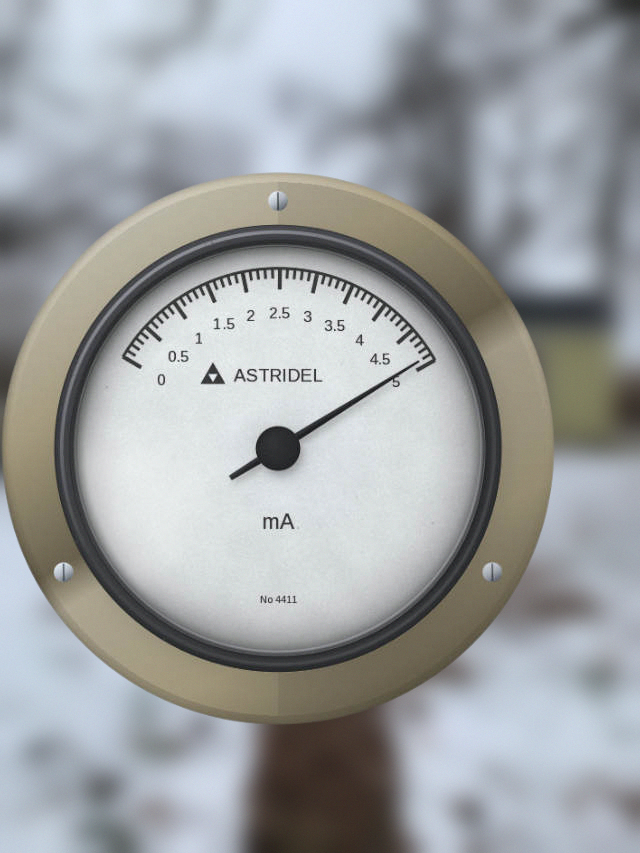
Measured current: 4.9
